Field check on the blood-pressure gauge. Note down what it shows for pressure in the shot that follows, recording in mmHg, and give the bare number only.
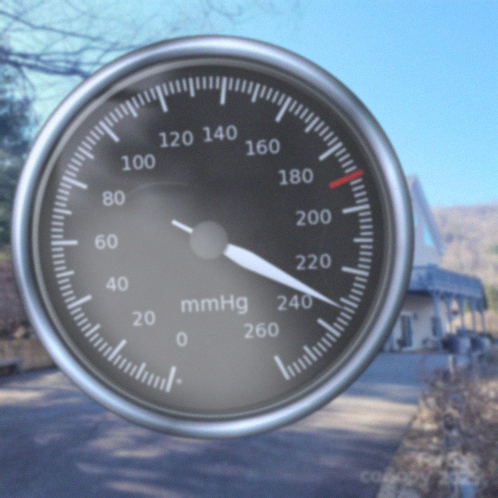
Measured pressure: 232
